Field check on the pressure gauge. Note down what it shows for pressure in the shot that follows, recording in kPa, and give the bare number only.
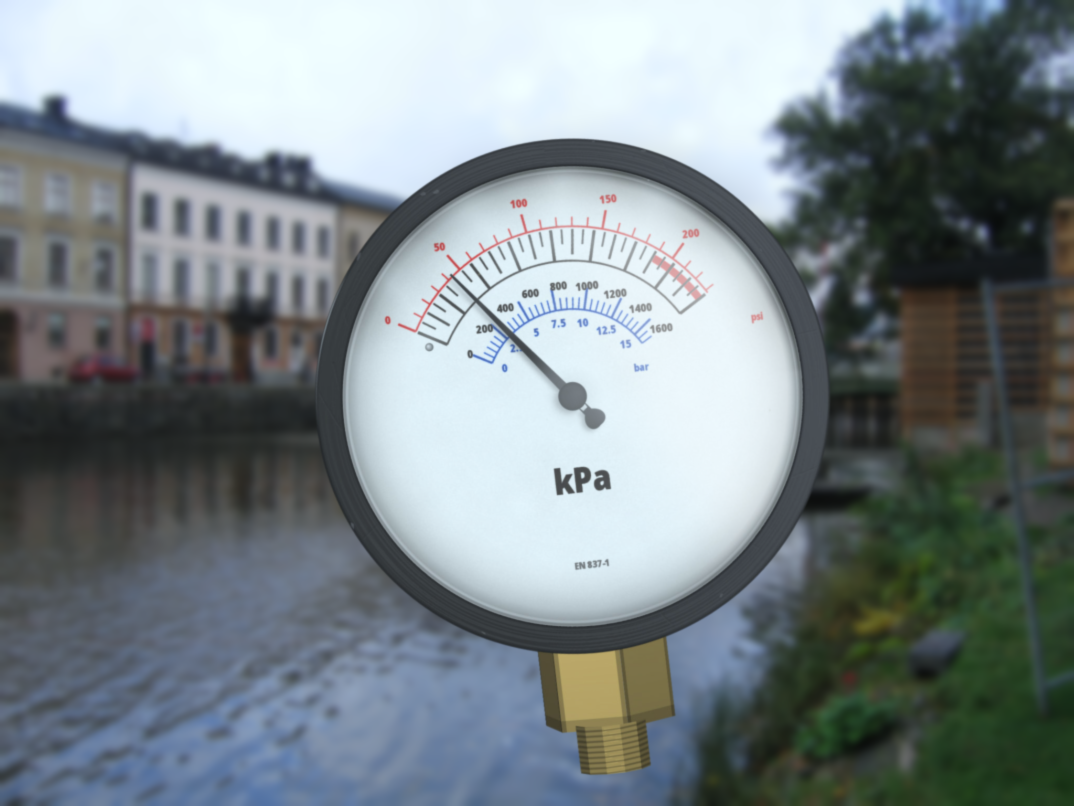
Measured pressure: 300
